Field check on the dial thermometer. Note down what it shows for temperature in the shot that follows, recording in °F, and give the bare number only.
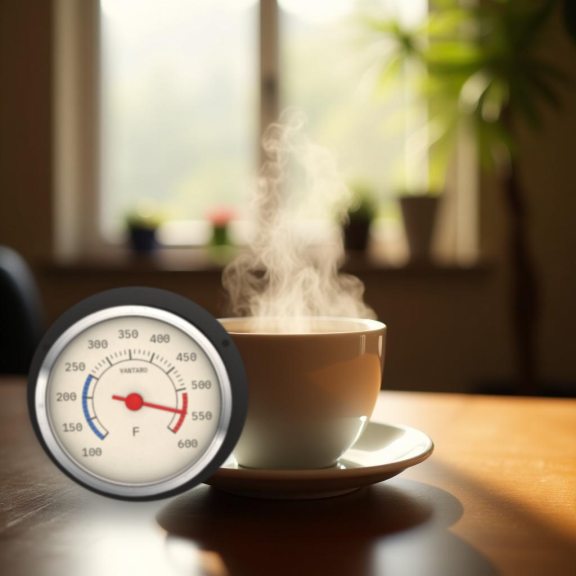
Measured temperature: 550
